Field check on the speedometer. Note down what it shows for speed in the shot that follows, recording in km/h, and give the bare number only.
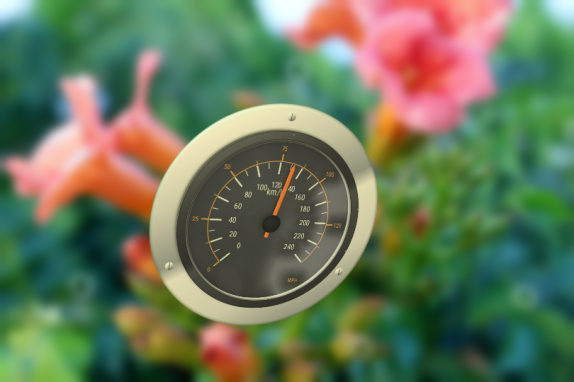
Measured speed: 130
